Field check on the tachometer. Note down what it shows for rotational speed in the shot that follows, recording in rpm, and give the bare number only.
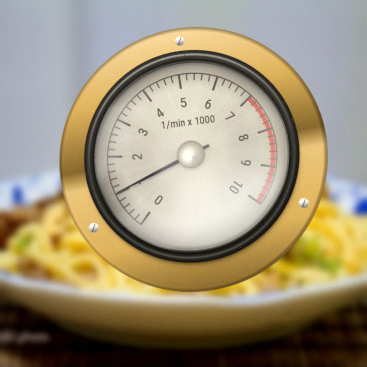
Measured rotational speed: 1000
